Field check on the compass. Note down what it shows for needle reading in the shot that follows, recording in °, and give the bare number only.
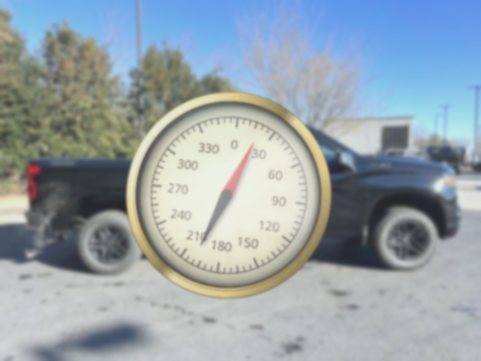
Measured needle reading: 20
